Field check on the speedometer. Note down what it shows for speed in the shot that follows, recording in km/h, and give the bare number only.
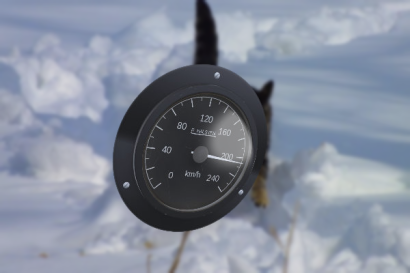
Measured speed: 205
